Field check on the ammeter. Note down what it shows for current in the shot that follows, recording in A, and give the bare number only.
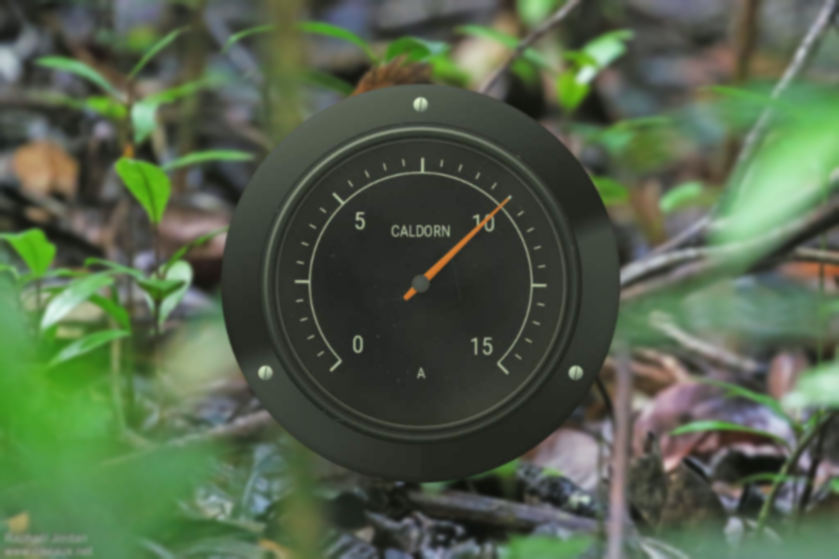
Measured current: 10
